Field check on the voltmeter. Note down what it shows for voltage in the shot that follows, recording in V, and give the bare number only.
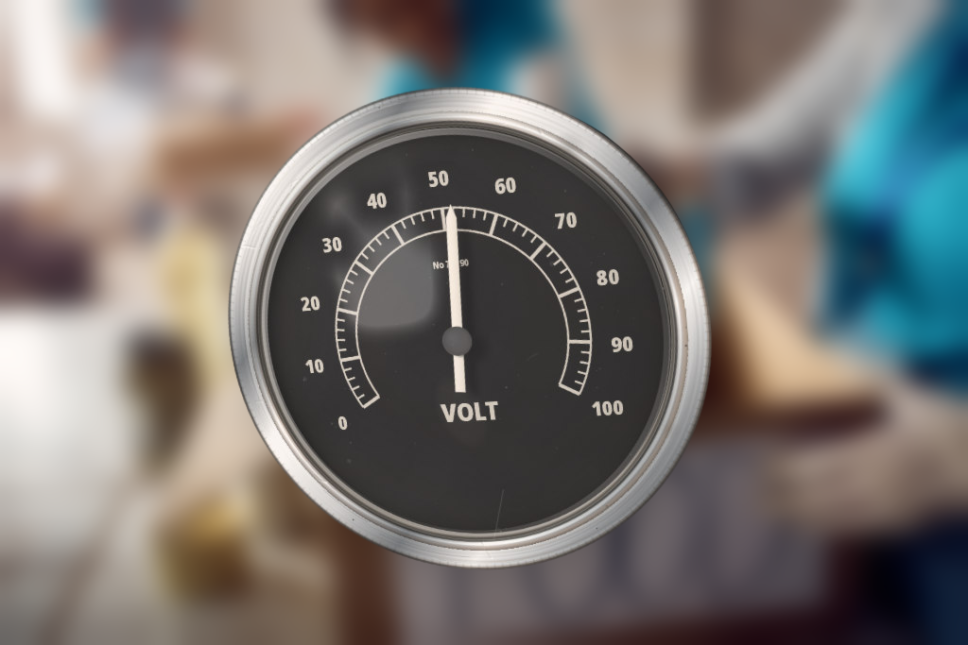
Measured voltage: 52
